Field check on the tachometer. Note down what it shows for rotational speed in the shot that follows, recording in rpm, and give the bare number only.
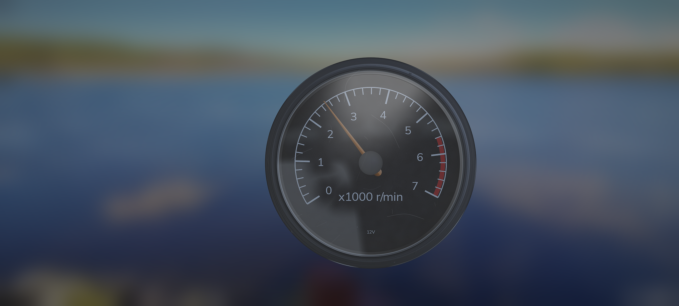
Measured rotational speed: 2500
